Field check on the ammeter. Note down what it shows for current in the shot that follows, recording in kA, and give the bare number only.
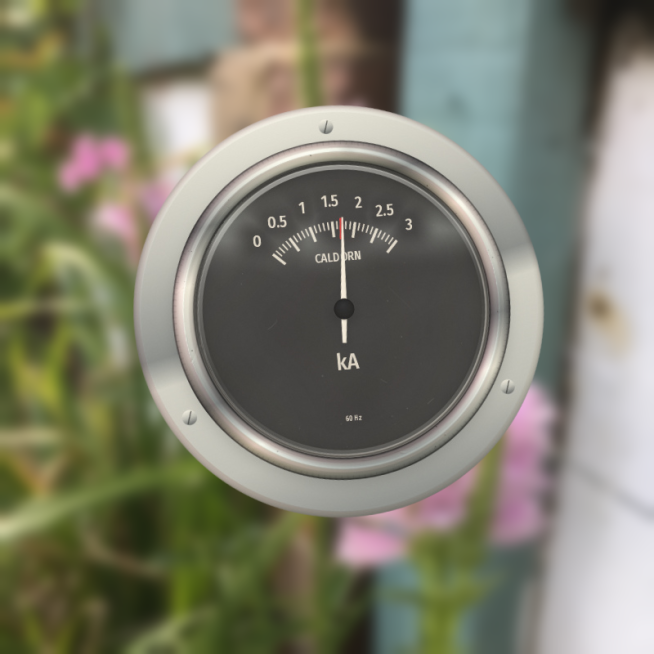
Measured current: 1.7
